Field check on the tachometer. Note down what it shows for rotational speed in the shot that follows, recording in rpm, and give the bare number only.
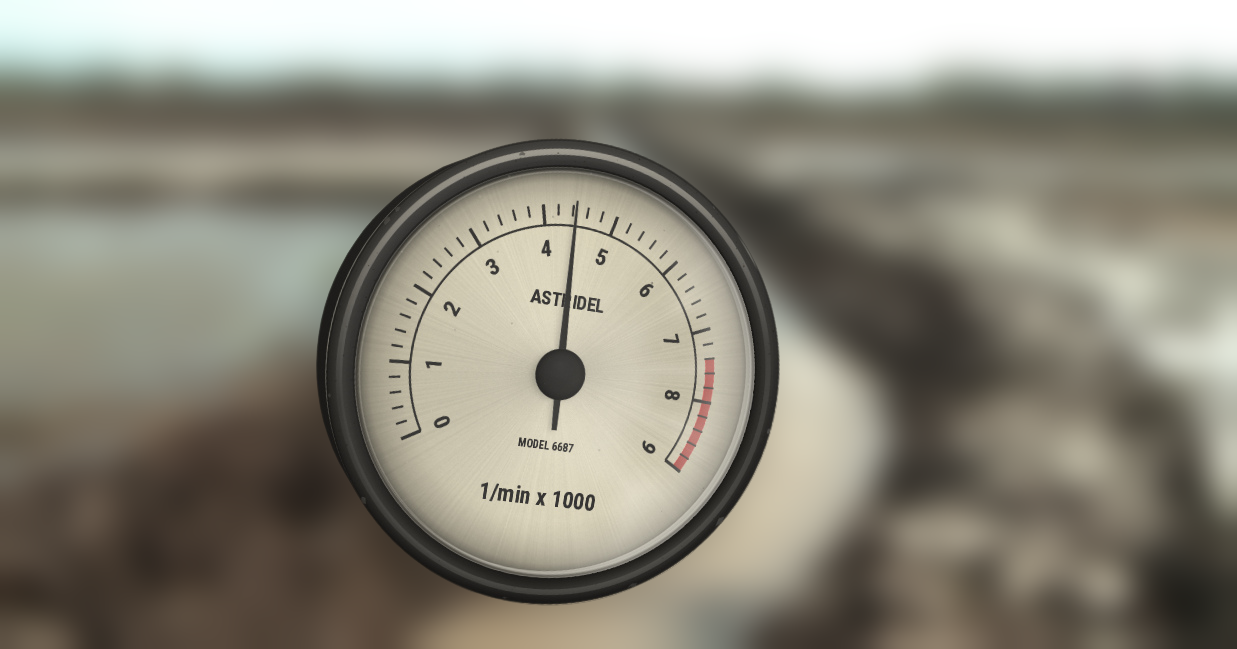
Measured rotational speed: 4400
